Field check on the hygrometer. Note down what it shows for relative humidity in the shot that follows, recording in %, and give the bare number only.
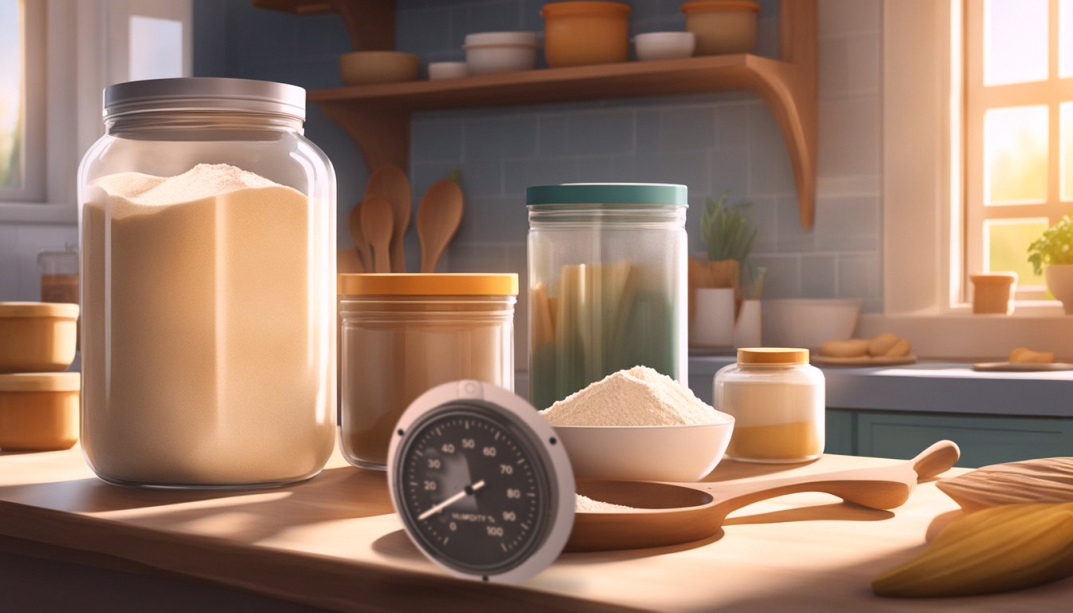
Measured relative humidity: 10
